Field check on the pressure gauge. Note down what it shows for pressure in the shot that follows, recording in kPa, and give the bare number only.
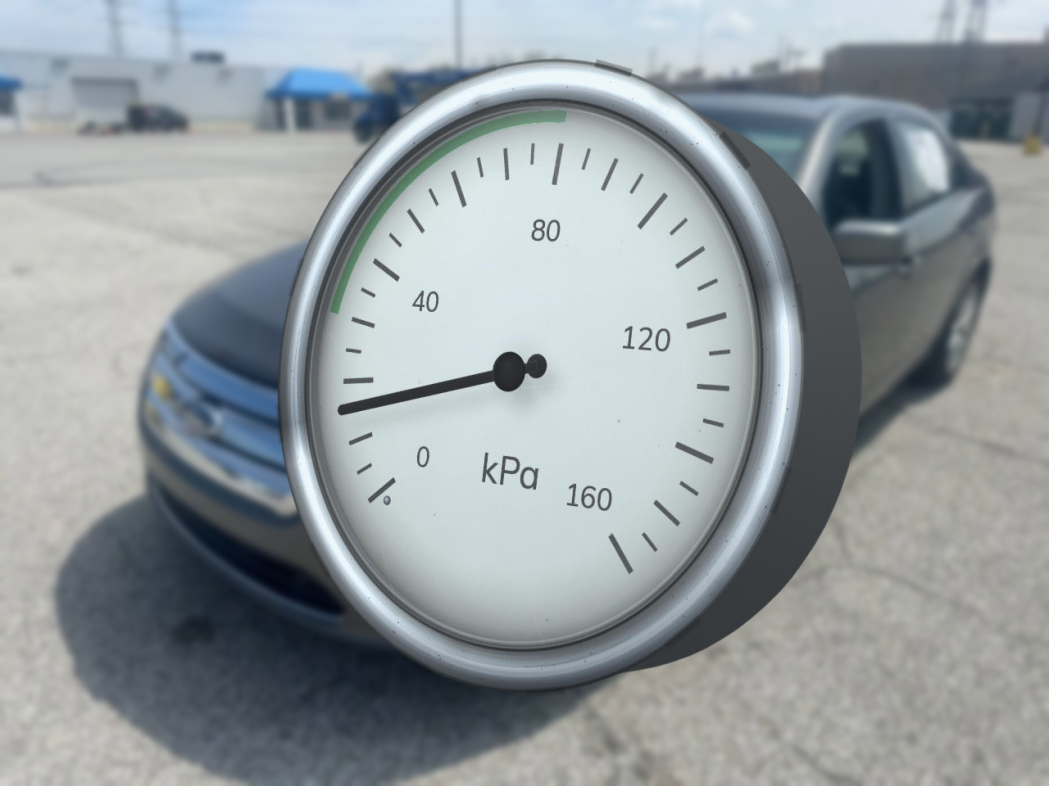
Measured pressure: 15
